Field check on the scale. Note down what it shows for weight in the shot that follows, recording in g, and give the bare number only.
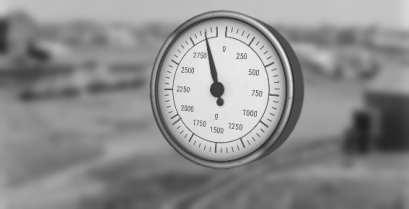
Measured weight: 2900
